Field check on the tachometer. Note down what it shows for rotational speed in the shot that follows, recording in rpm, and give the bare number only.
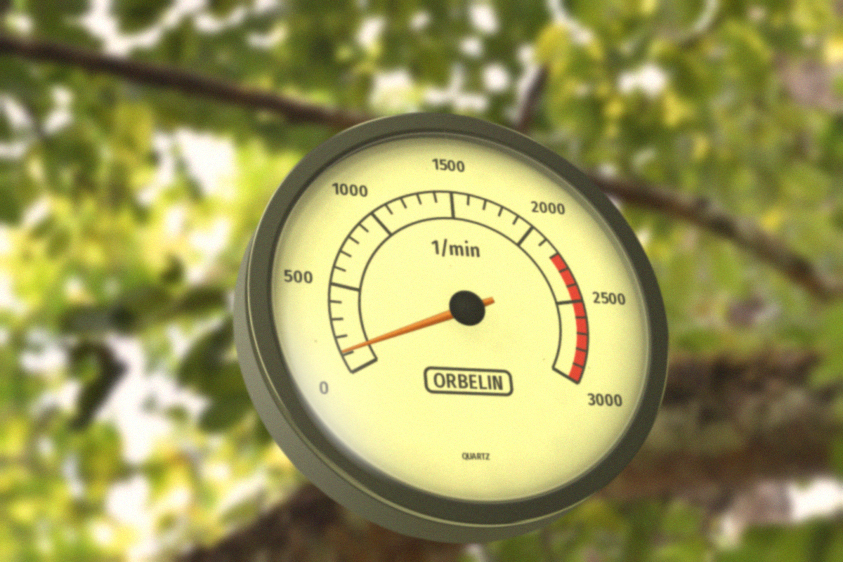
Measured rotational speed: 100
